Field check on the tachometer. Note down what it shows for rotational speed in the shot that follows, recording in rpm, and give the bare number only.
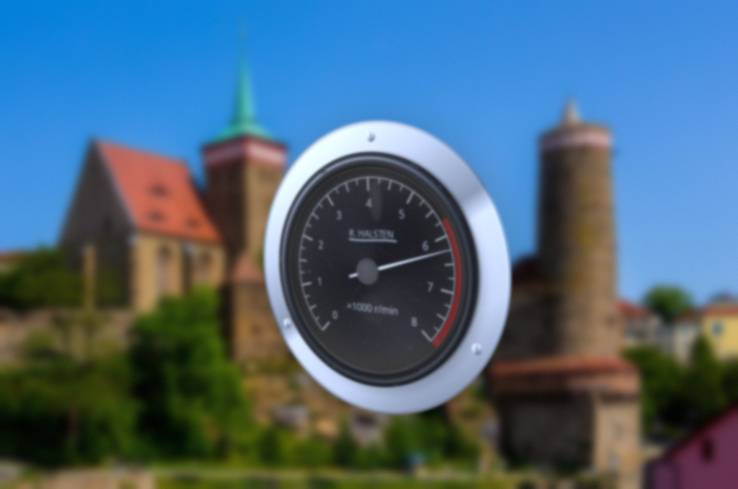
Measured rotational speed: 6250
